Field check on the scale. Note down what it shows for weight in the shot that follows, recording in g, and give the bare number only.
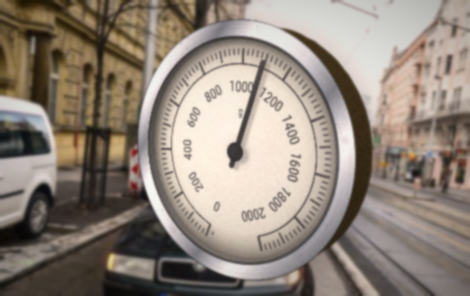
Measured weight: 1100
